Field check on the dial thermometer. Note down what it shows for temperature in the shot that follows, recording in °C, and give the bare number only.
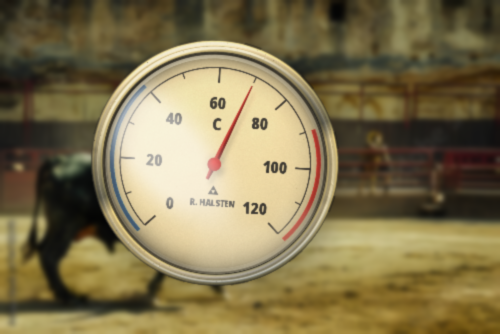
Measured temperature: 70
